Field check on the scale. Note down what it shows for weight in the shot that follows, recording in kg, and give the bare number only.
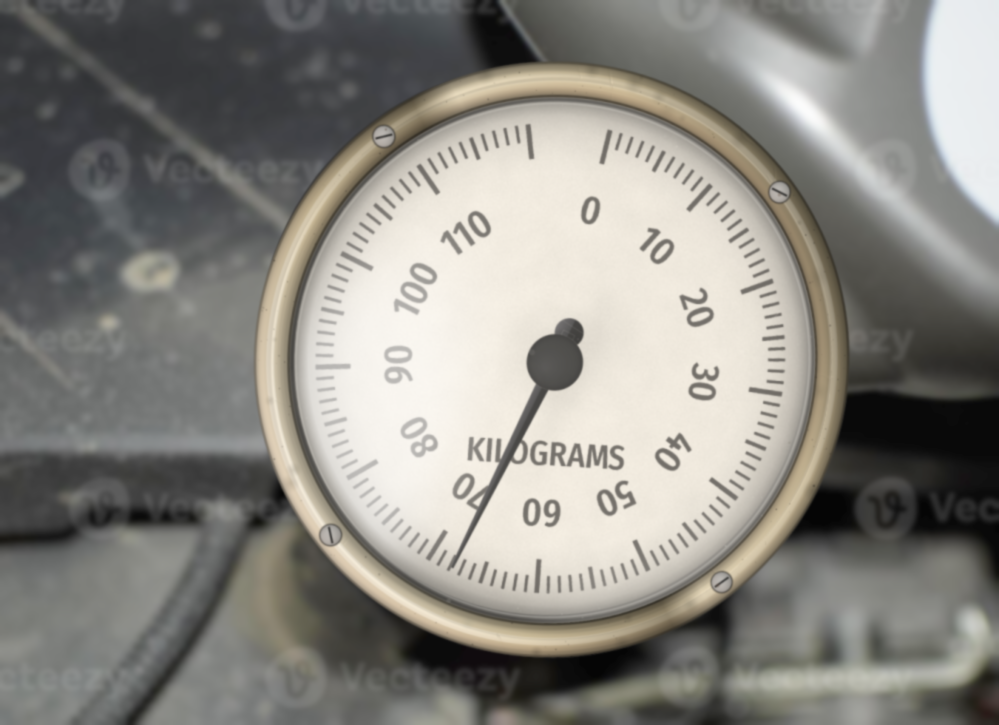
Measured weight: 68
